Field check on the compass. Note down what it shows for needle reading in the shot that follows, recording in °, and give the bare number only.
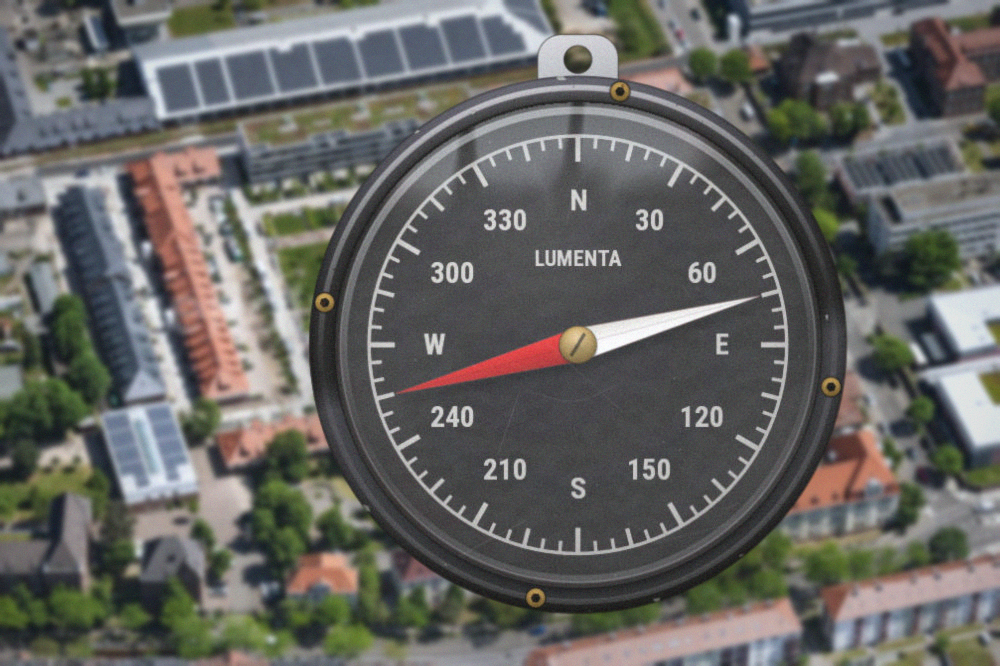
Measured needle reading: 255
